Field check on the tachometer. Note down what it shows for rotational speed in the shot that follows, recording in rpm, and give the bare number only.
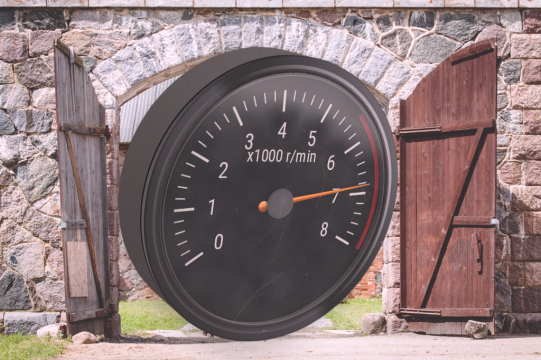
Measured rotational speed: 6800
